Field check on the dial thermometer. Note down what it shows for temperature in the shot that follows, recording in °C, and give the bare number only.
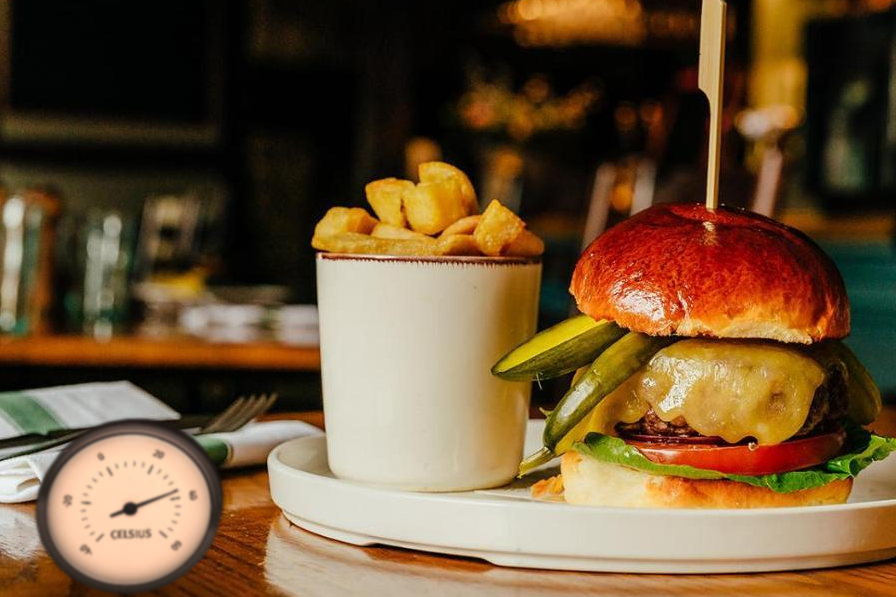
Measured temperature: 36
